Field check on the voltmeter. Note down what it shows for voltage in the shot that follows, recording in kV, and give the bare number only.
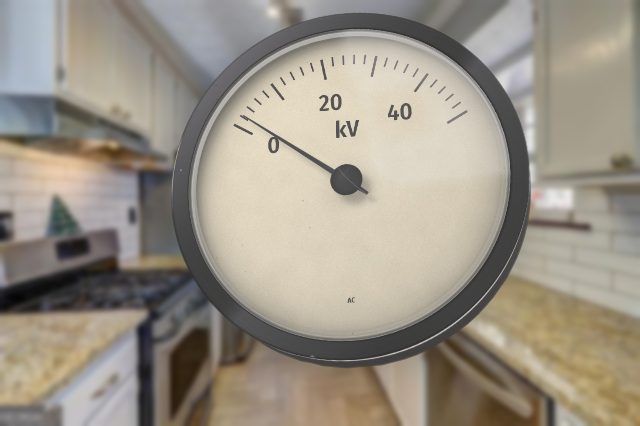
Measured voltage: 2
